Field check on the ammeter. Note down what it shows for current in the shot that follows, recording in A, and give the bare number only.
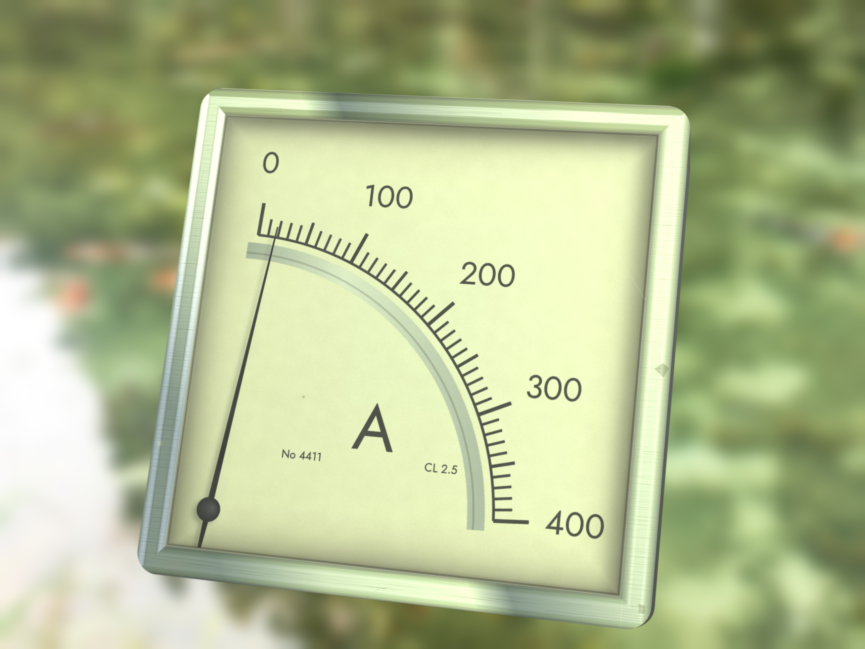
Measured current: 20
